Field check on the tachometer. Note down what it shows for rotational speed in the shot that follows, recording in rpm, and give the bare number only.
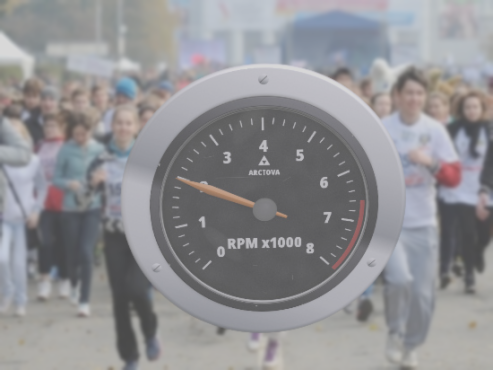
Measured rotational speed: 2000
